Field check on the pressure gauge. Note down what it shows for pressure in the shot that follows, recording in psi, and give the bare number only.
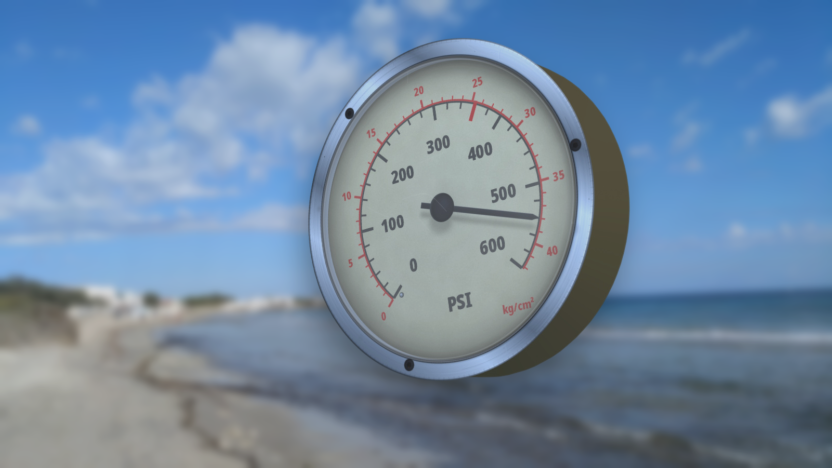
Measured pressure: 540
